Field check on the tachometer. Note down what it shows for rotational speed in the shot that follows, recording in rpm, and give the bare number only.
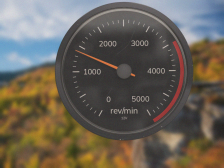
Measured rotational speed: 1400
